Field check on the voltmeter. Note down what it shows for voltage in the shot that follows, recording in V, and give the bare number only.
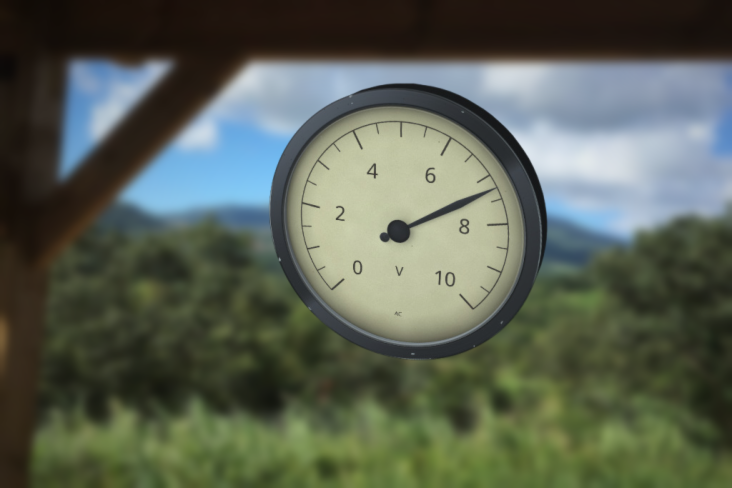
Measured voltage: 7.25
